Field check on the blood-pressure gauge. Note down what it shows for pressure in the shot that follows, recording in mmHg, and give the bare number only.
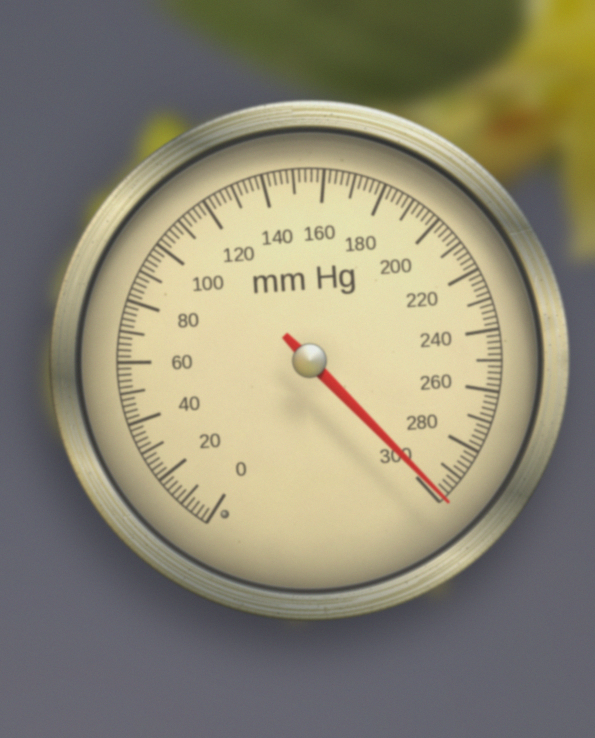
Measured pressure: 298
